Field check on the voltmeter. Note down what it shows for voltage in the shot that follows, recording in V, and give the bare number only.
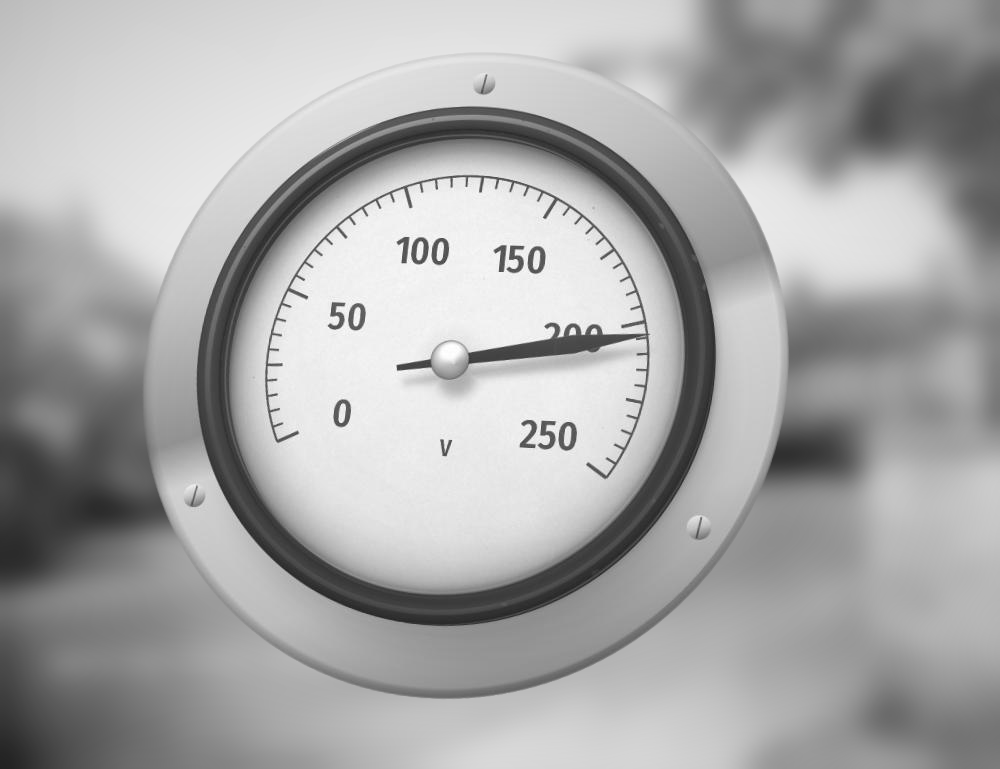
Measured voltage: 205
